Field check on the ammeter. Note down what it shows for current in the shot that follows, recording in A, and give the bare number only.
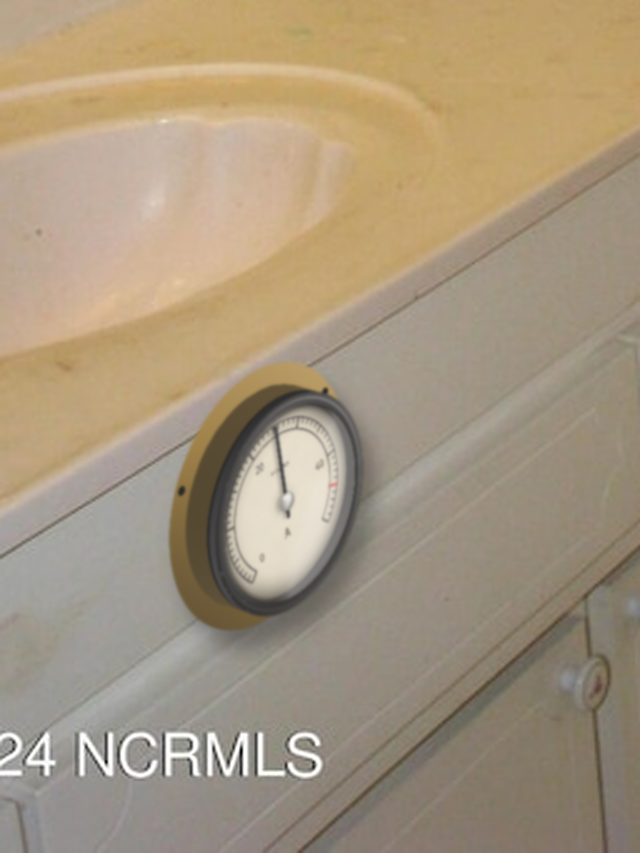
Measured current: 25
